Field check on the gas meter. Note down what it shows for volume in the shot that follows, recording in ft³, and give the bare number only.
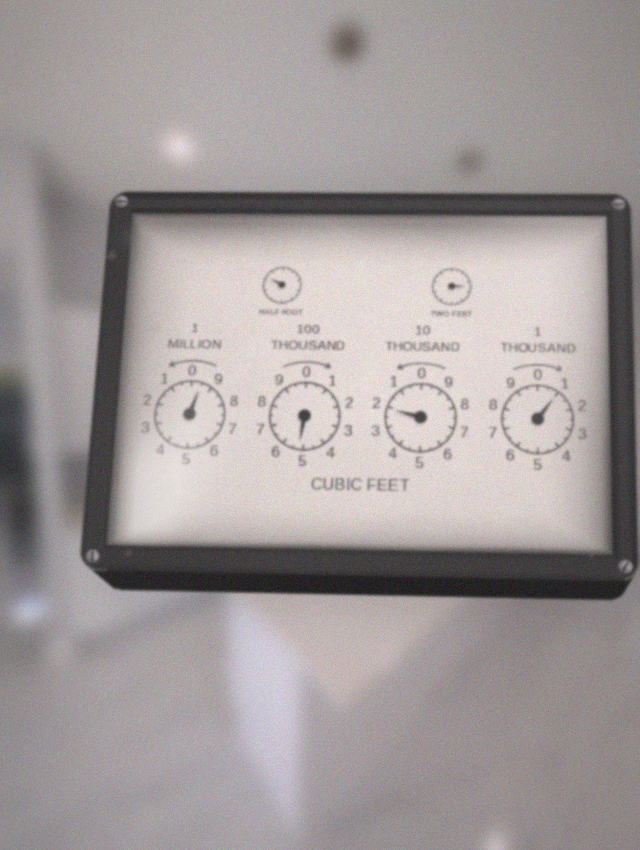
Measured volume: 952100
